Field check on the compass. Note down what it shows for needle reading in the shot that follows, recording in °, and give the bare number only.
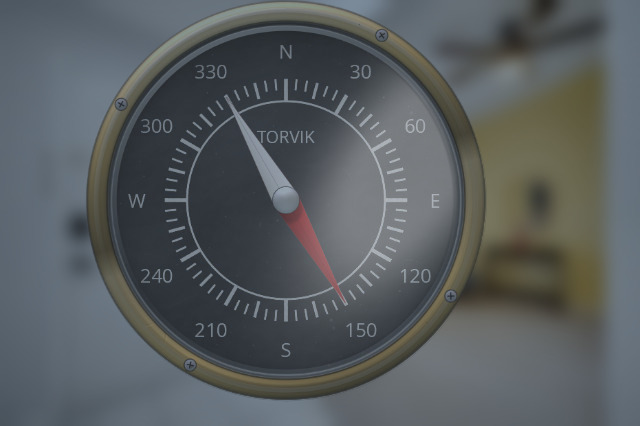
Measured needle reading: 150
